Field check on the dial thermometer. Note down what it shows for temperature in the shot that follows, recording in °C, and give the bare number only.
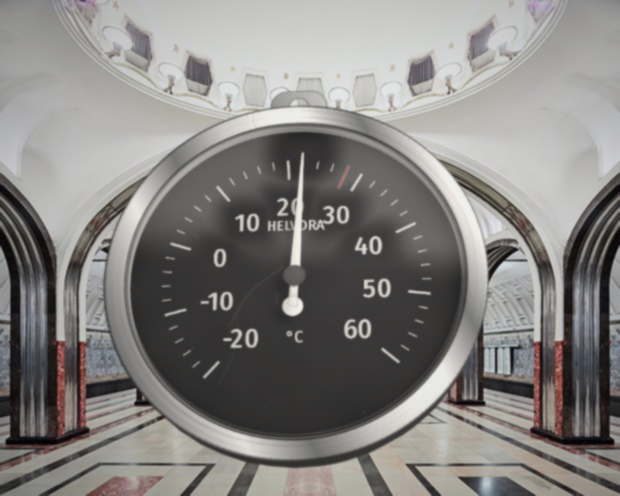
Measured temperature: 22
